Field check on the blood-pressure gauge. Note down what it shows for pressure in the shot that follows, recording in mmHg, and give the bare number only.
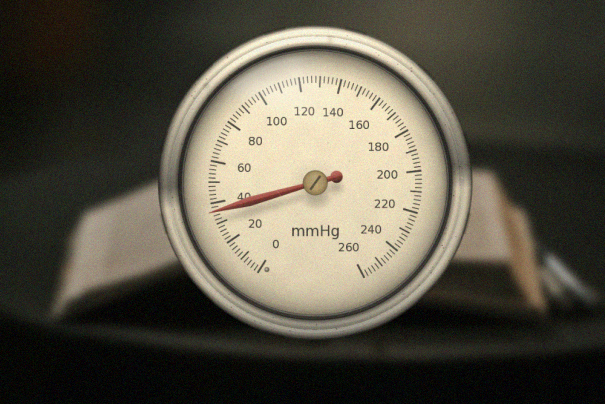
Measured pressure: 36
